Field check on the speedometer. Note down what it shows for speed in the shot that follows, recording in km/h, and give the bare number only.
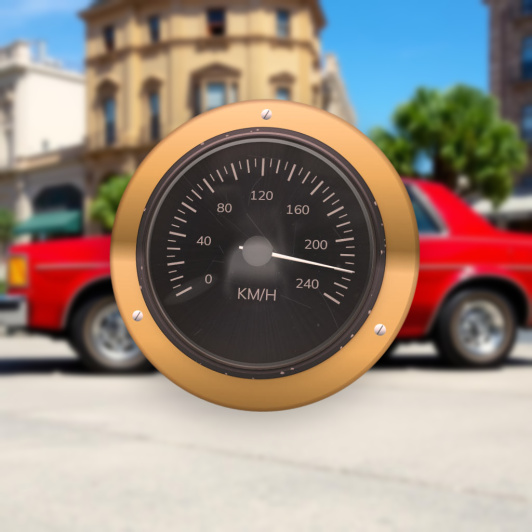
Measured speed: 220
